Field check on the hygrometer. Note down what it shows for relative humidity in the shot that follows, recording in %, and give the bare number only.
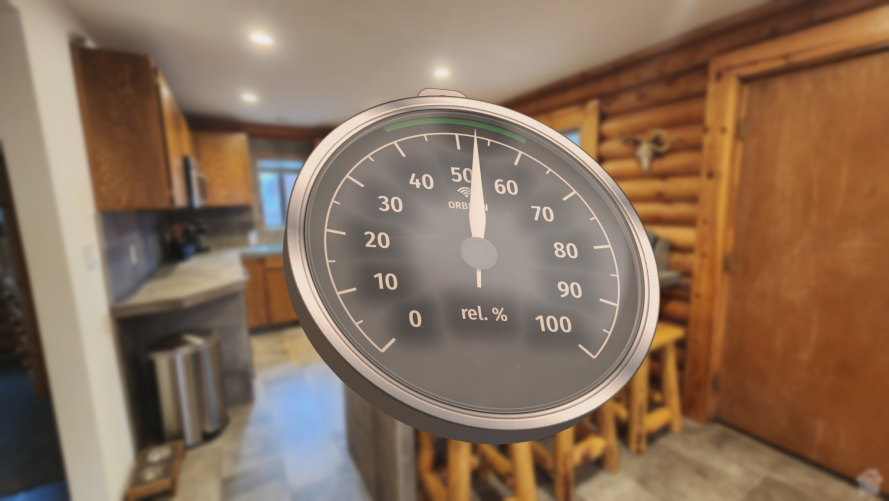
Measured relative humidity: 52.5
